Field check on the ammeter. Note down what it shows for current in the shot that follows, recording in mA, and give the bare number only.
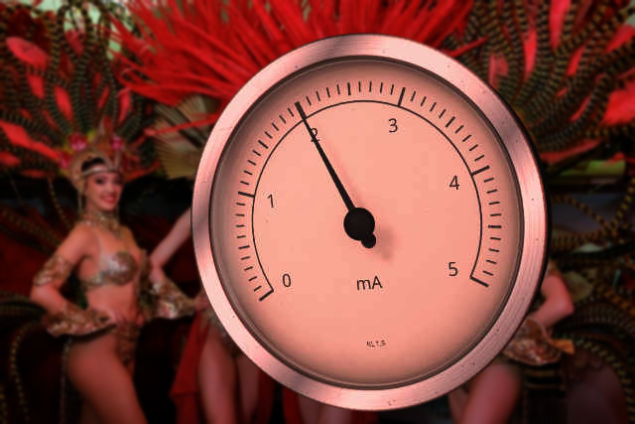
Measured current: 2
